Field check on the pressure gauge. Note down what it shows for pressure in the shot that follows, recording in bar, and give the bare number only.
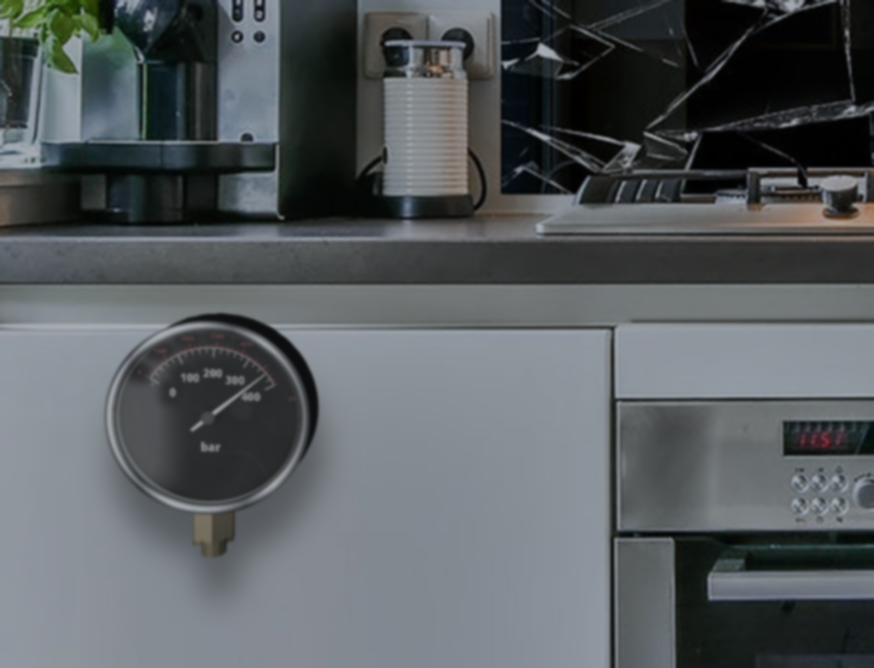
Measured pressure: 360
